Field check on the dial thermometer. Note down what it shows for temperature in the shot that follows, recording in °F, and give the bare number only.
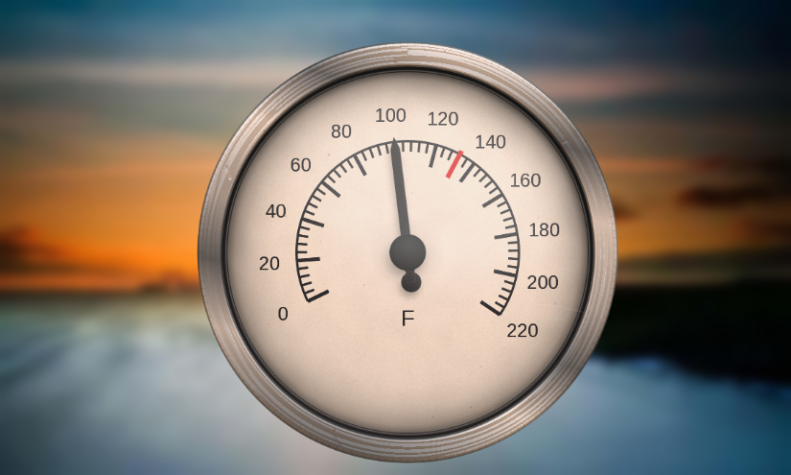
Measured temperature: 100
